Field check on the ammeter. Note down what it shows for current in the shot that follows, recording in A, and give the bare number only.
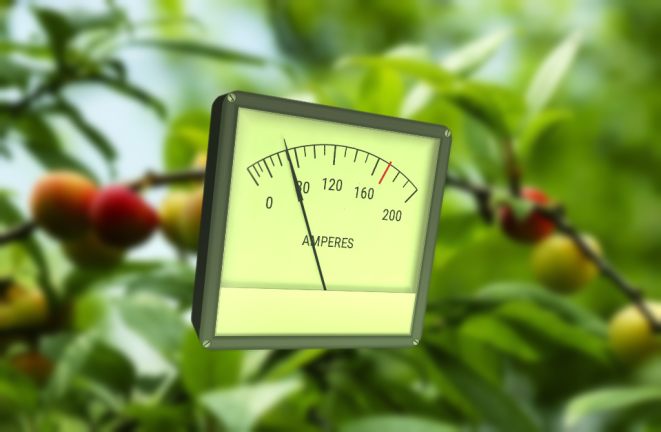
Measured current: 70
